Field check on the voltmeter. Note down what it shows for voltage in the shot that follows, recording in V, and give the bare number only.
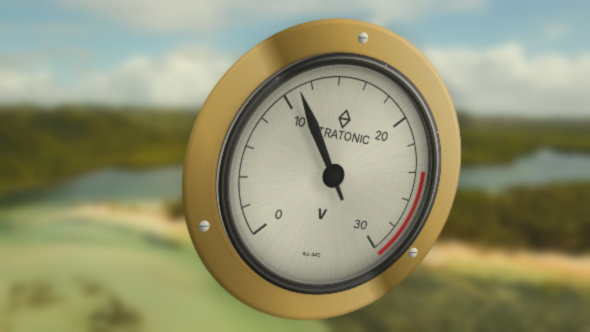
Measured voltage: 11
